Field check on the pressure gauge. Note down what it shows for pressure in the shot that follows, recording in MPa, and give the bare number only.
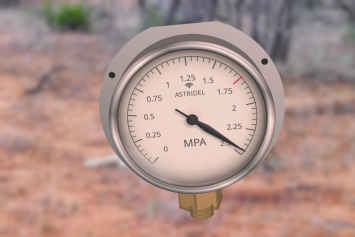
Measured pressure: 2.45
